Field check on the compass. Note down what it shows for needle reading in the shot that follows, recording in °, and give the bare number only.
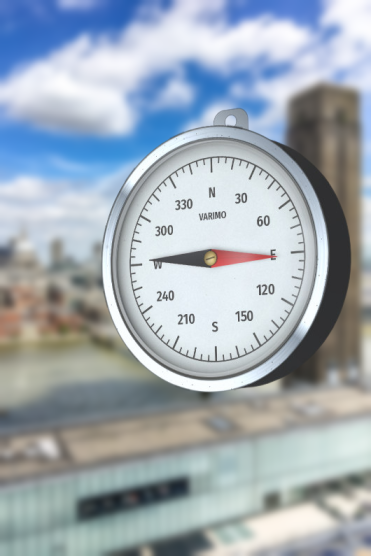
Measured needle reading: 92.5
